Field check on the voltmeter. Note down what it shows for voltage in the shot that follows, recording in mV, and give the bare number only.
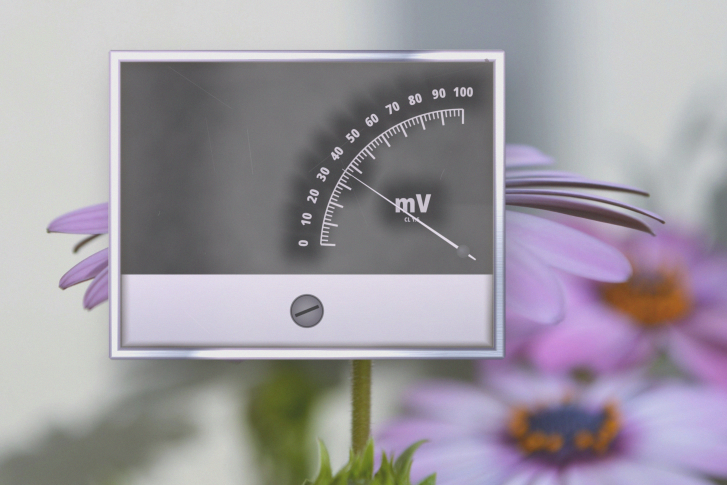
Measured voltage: 36
